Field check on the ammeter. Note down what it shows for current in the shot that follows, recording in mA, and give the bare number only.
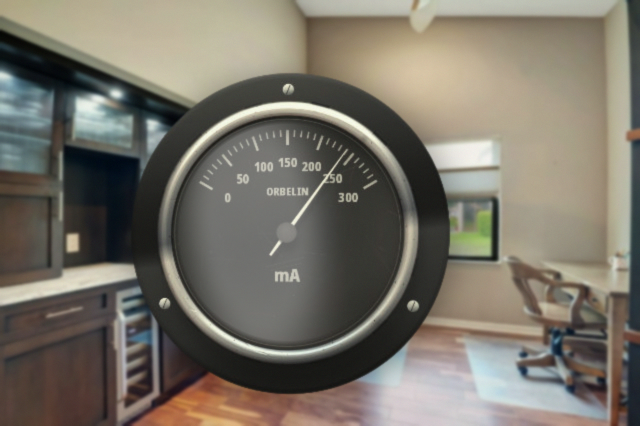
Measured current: 240
